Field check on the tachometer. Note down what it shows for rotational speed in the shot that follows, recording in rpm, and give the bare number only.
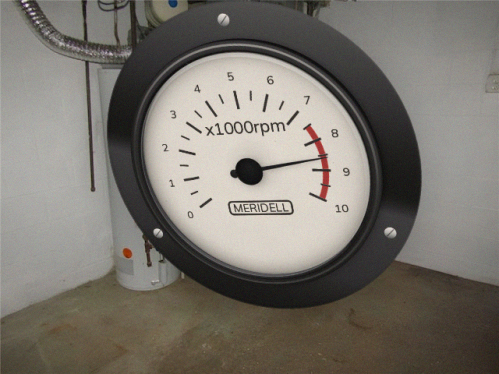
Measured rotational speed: 8500
